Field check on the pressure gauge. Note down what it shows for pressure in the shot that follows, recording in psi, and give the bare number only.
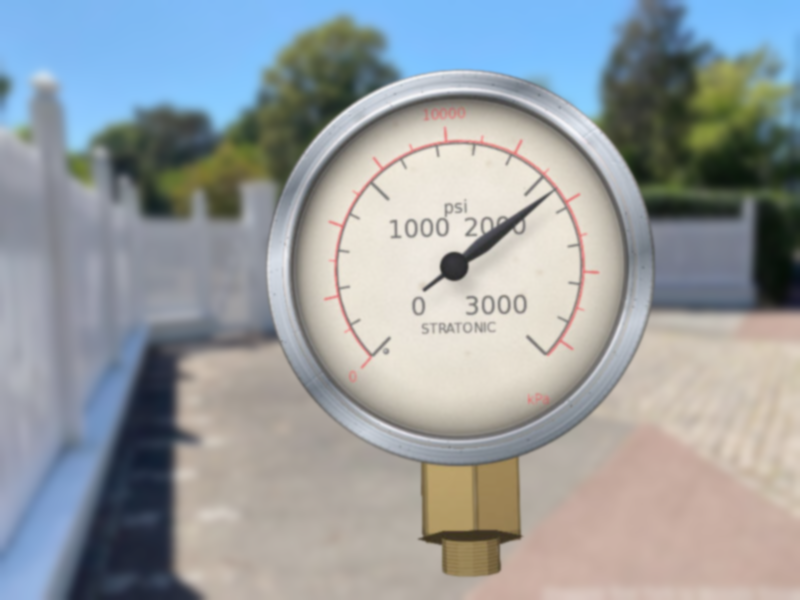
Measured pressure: 2100
